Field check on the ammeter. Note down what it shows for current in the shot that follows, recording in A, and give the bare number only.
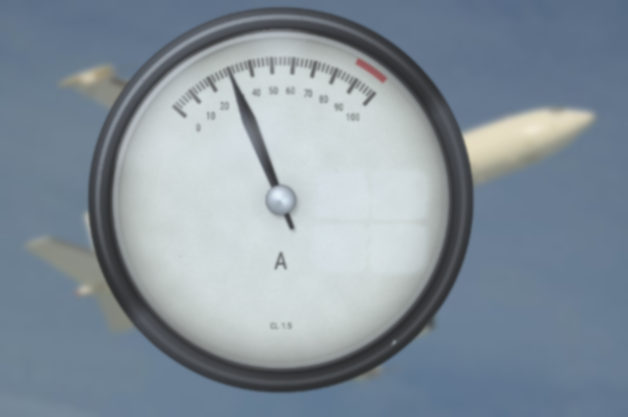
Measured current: 30
